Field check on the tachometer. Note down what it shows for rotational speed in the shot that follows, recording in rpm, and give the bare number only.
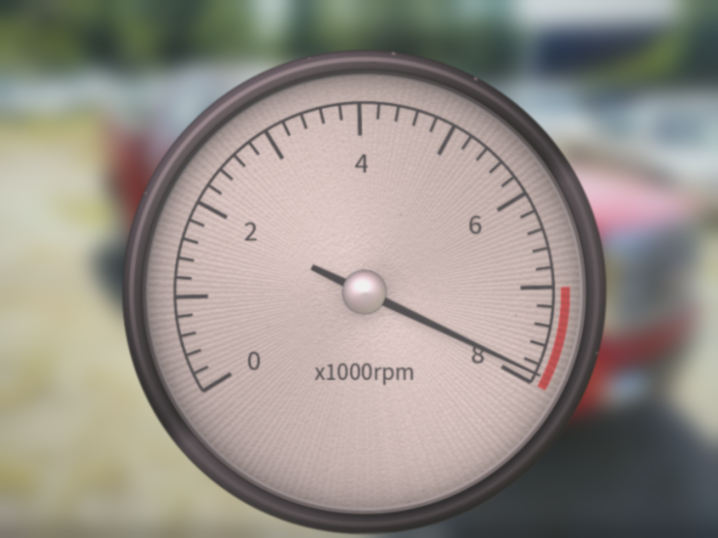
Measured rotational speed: 7900
